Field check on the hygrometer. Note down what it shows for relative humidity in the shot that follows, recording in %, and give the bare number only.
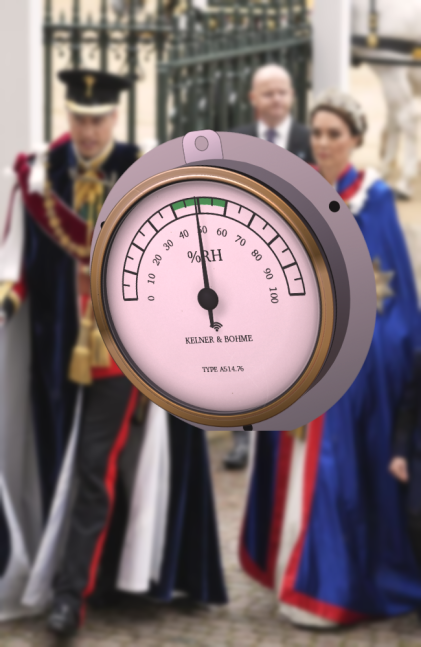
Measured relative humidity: 50
